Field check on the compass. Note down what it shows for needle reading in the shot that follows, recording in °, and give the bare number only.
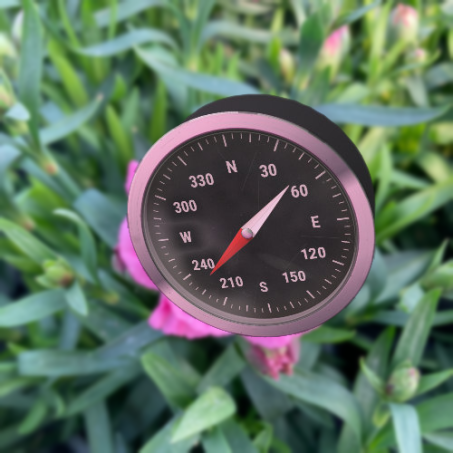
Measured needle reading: 230
